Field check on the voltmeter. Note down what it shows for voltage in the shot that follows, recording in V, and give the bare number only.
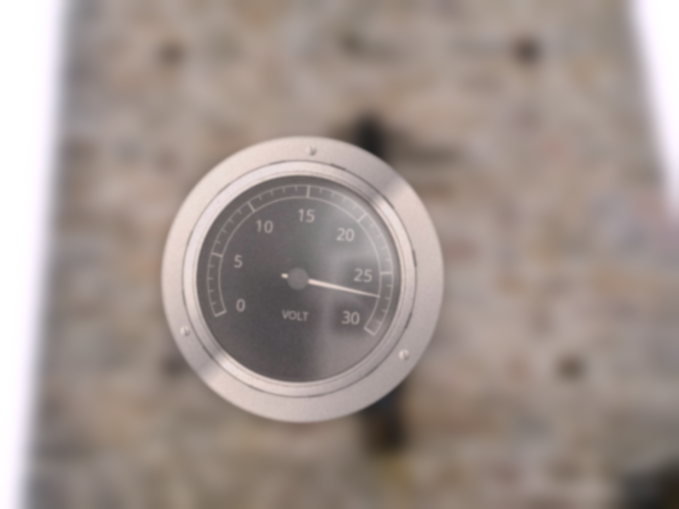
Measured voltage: 27
